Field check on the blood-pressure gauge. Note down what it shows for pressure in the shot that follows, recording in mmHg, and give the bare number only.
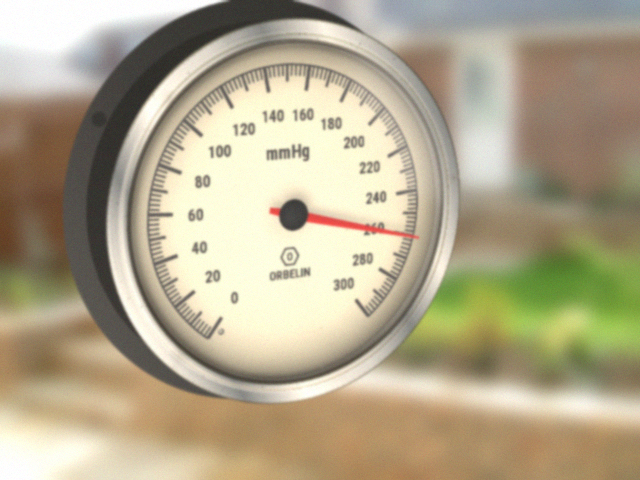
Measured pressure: 260
